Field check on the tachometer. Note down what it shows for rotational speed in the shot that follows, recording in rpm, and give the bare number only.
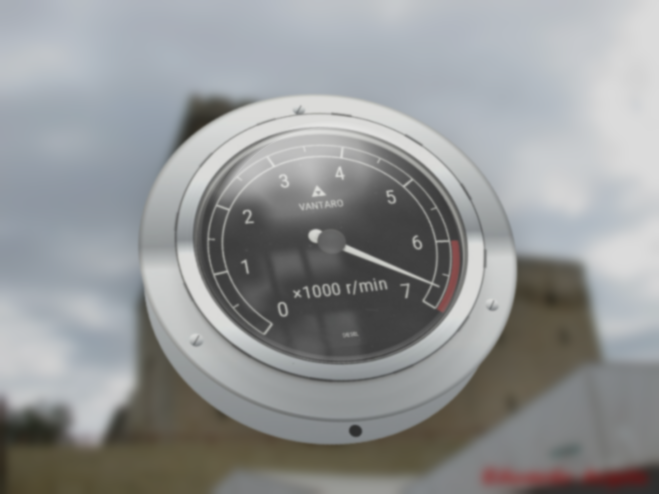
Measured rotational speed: 6750
